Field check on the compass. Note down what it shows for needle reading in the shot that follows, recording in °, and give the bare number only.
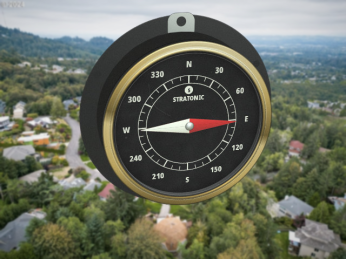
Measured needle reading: 90
